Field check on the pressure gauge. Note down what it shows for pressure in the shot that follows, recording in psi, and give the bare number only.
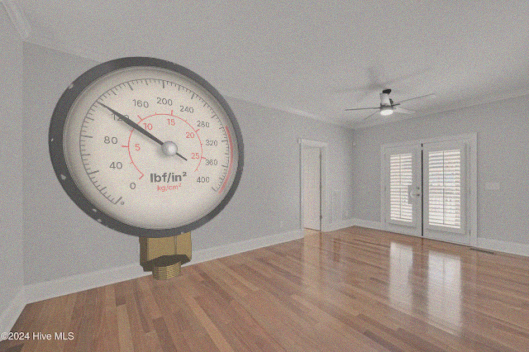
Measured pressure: 120
